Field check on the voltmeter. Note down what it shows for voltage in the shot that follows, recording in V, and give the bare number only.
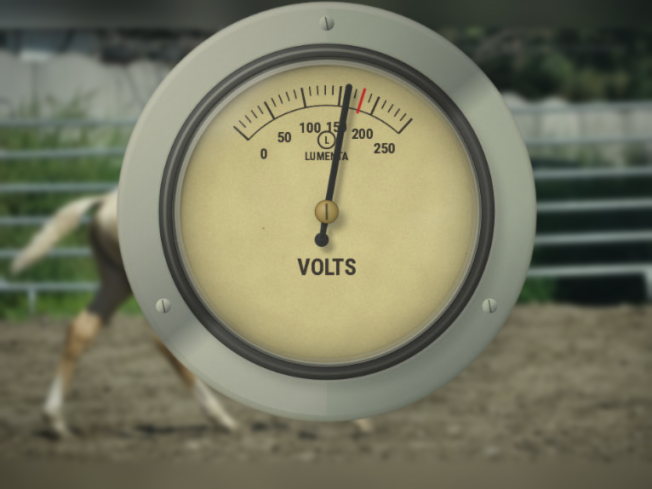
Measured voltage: 160
